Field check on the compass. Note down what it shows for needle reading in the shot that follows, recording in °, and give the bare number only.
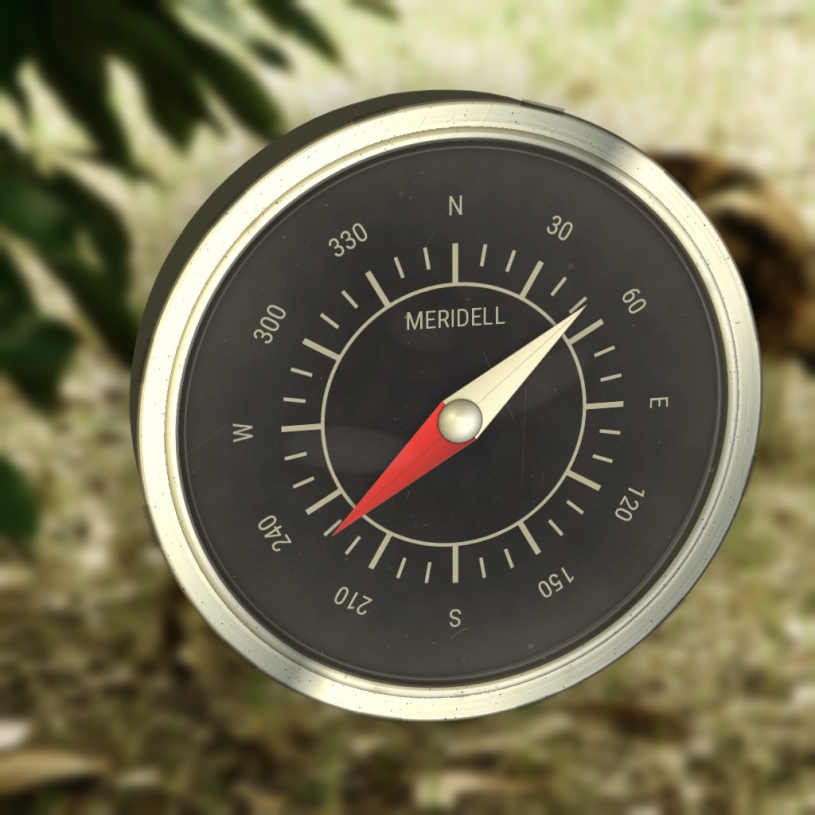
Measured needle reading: 230
